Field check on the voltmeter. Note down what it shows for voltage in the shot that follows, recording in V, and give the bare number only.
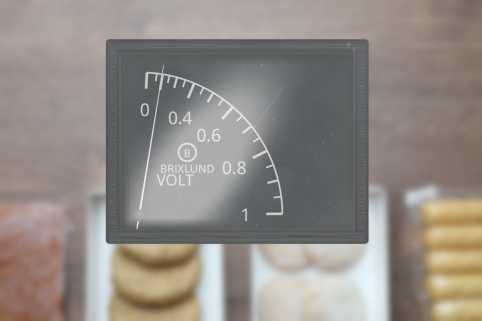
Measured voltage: 0.2
